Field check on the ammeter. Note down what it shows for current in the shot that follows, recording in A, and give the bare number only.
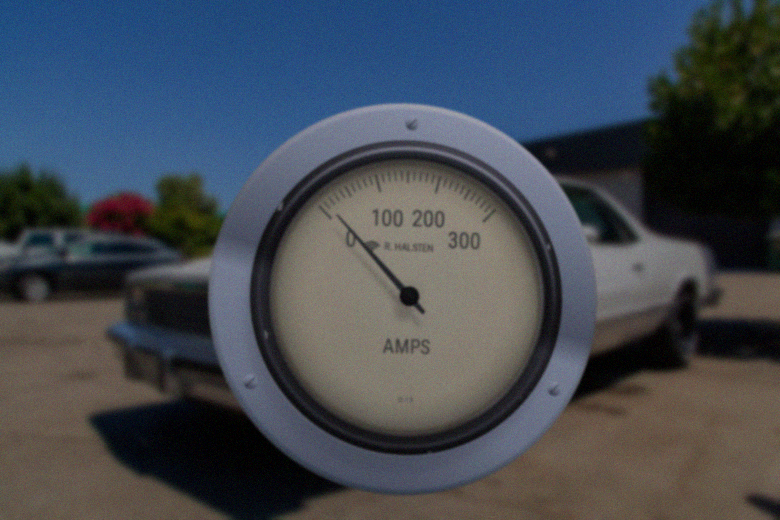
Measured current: 10
